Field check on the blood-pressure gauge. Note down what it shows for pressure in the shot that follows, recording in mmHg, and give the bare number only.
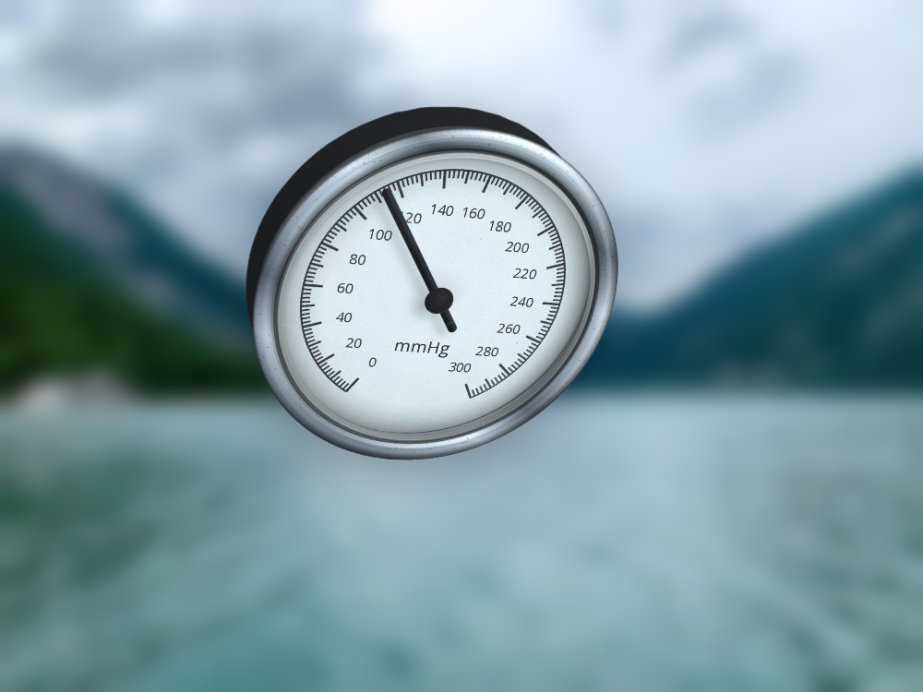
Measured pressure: 114
